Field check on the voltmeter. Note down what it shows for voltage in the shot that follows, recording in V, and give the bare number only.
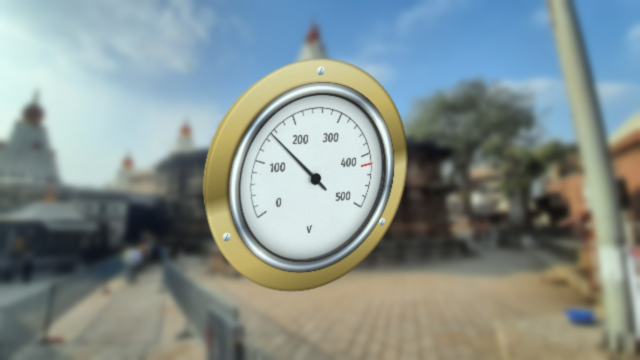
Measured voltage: 150
